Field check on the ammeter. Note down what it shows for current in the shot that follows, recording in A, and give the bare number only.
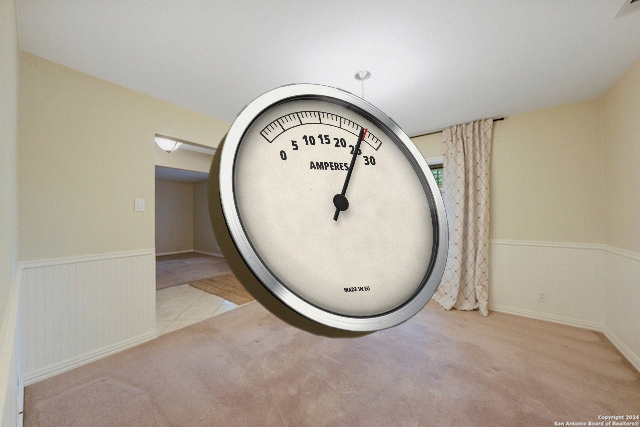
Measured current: 25
